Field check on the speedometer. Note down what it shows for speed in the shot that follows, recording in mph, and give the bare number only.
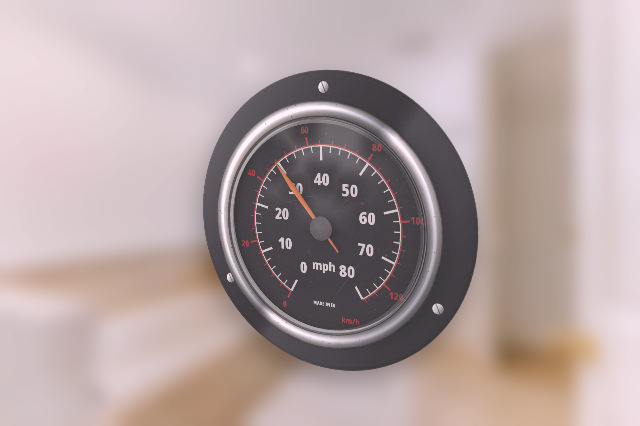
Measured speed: 30
